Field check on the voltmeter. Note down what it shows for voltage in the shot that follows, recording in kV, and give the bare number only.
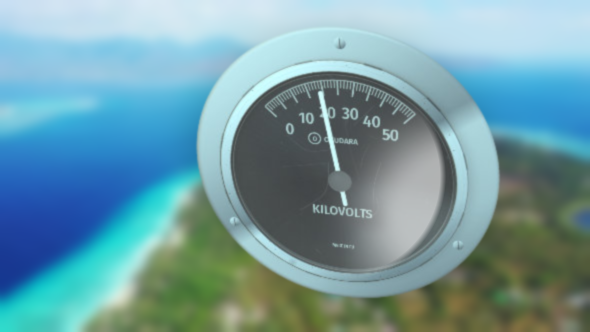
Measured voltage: 20
